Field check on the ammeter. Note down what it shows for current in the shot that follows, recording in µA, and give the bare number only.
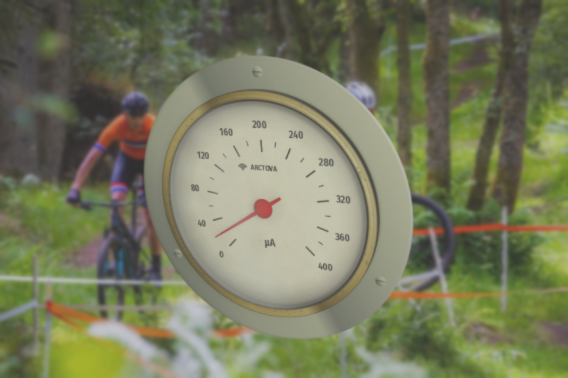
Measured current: 20
